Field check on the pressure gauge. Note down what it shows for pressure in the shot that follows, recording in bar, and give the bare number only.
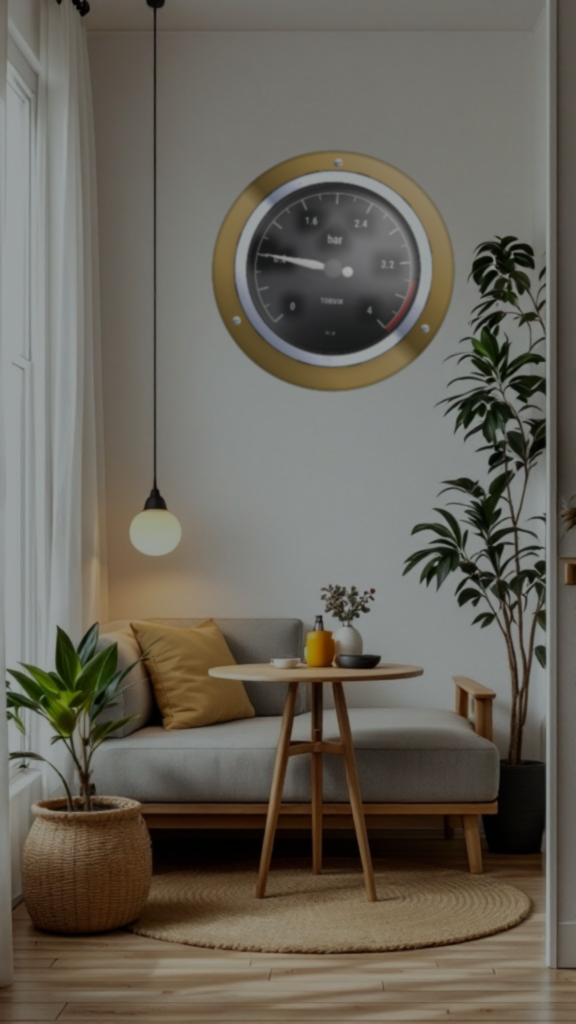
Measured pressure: 0.8
